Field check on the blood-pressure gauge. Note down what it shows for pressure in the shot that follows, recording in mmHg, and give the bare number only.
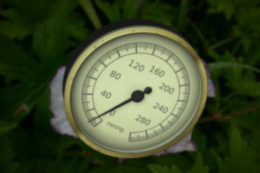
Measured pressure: 10
